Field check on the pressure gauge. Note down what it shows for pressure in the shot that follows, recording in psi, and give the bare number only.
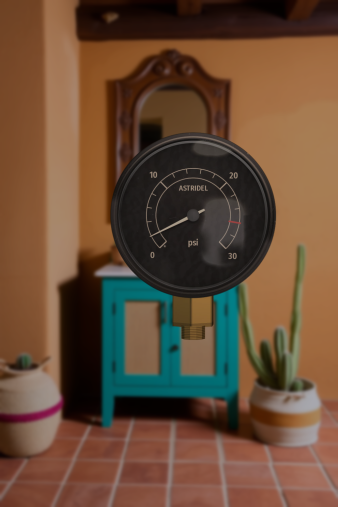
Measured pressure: 2
